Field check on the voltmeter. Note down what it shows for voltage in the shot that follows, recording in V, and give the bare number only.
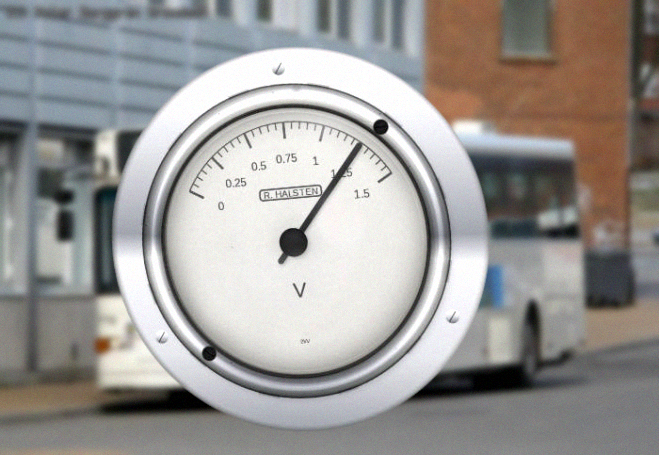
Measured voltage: 1.25
